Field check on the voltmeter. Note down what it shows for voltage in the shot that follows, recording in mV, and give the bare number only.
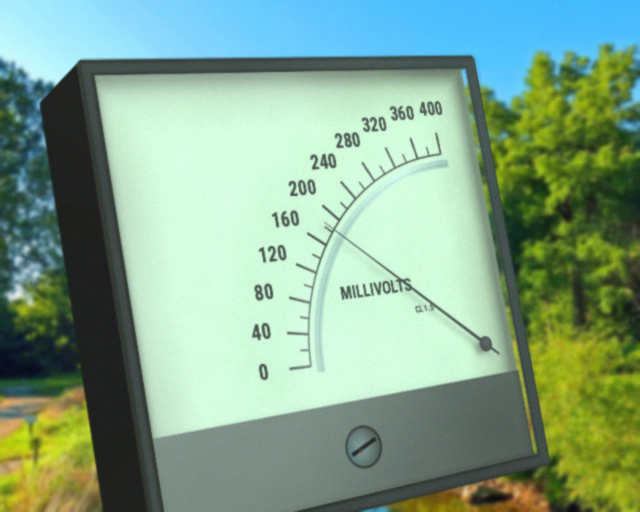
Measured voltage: 180
